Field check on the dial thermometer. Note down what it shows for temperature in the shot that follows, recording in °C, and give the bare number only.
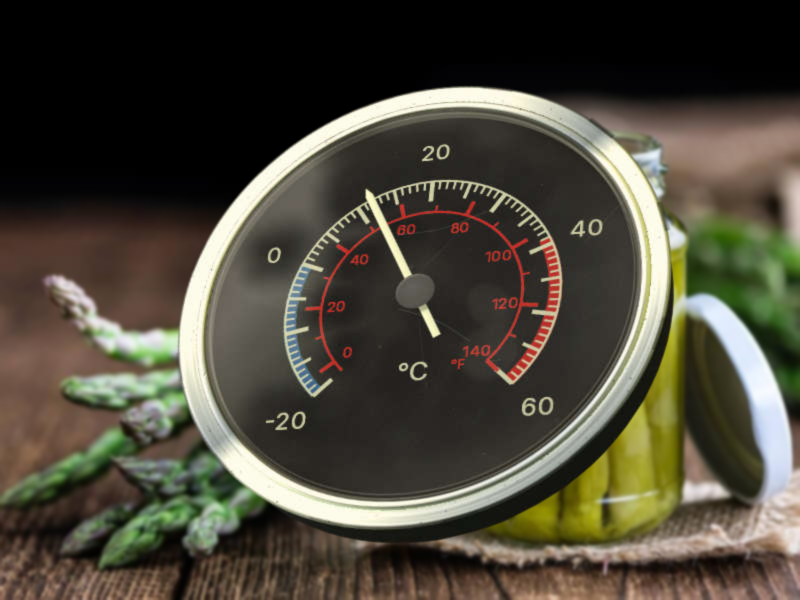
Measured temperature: 12
